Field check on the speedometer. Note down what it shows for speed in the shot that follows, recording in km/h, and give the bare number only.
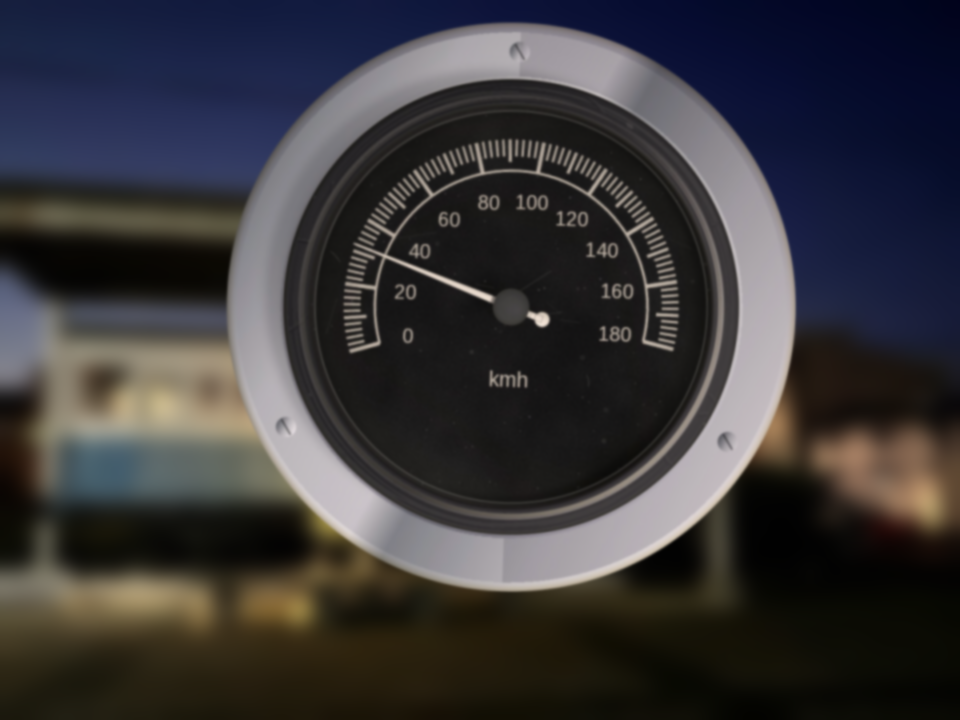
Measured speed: 32
